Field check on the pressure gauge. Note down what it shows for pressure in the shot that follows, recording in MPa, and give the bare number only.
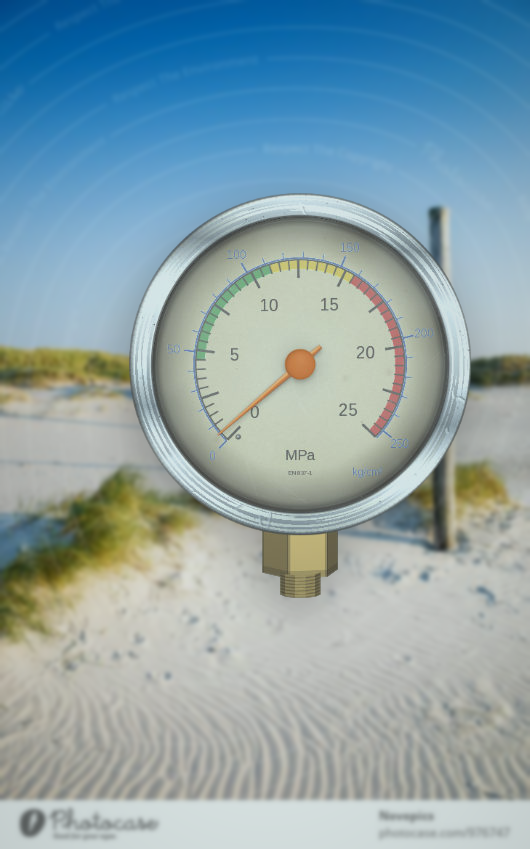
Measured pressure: 0.5
